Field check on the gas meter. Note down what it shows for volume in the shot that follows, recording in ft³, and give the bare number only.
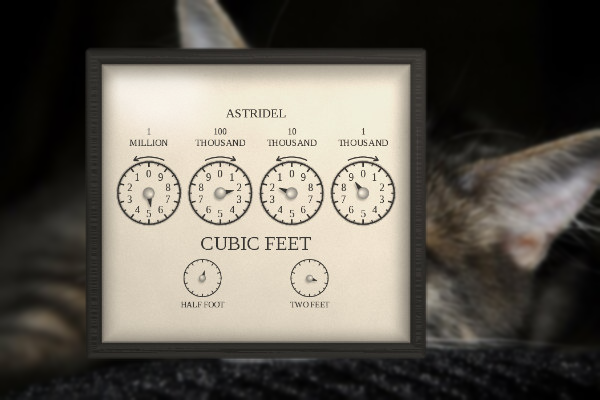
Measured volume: 521900
